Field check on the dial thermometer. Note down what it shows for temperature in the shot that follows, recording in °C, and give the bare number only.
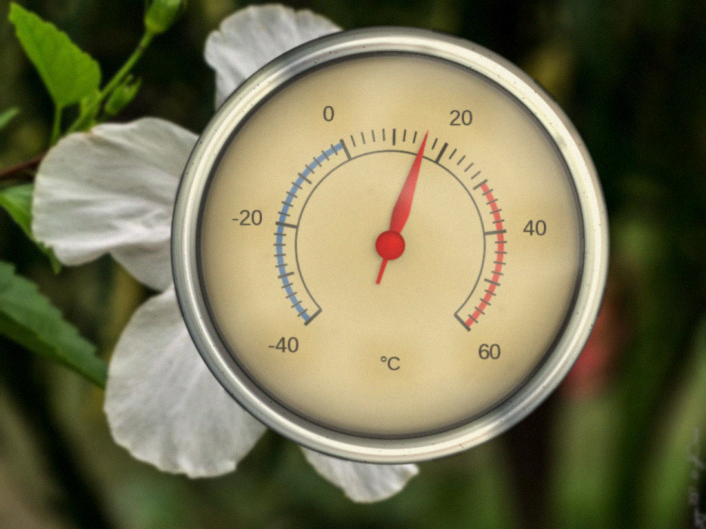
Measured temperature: 16
